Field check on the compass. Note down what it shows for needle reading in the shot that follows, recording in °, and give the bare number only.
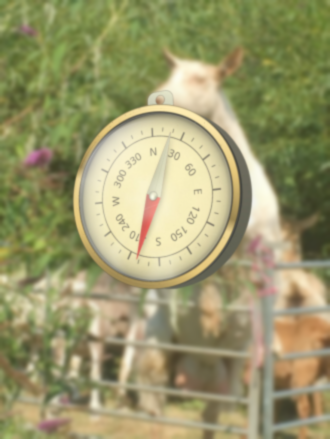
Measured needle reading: 200
